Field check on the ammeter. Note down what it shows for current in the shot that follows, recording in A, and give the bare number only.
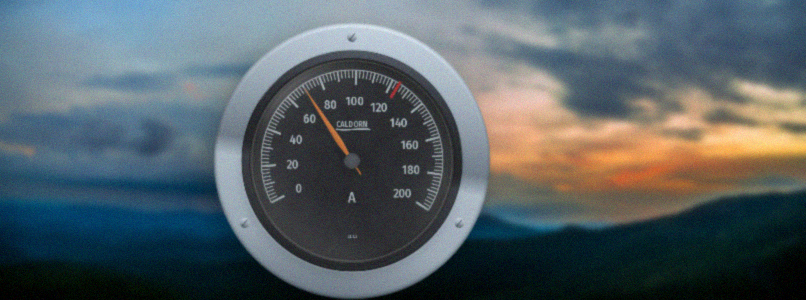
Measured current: 70
